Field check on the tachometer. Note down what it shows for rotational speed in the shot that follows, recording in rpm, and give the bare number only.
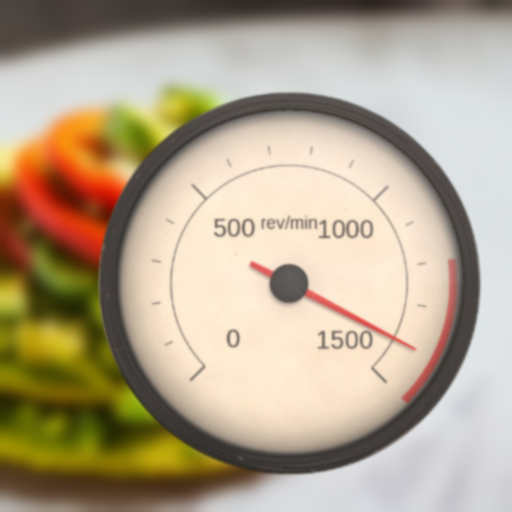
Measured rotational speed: 1400
